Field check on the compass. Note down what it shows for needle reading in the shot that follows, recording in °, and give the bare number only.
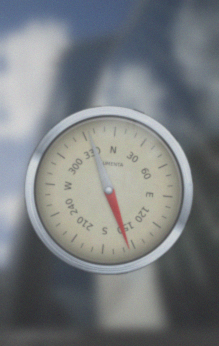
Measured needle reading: 155
